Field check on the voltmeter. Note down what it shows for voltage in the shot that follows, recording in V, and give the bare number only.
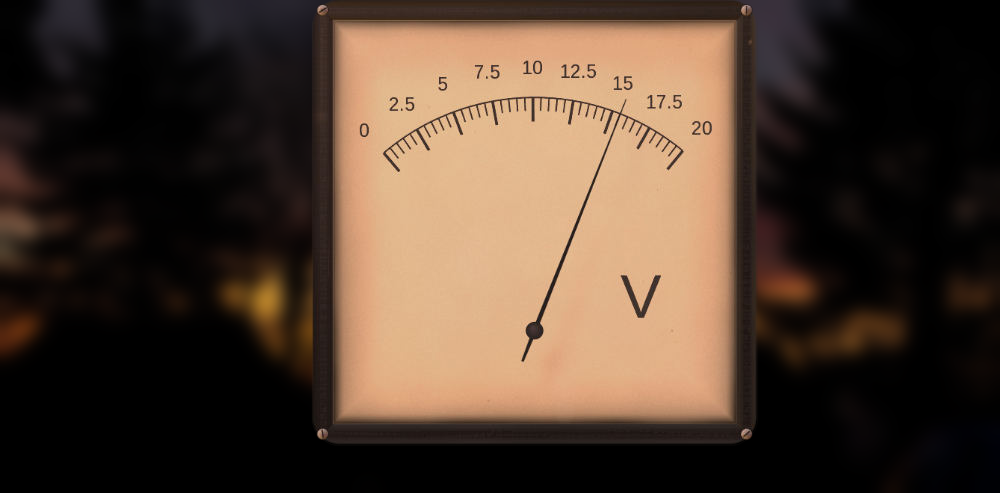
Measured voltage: 15.5
